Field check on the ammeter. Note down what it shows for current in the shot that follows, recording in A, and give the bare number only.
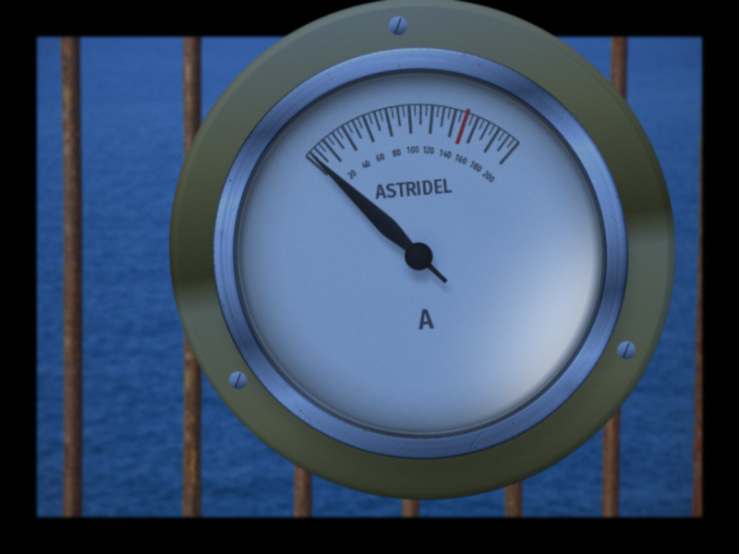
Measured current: 5
